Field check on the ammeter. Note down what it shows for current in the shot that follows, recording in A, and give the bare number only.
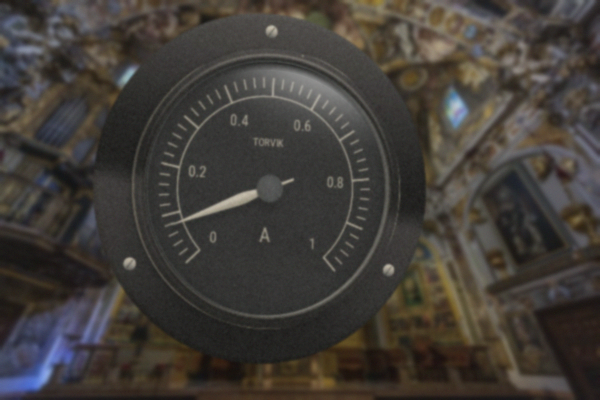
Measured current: 0.08
